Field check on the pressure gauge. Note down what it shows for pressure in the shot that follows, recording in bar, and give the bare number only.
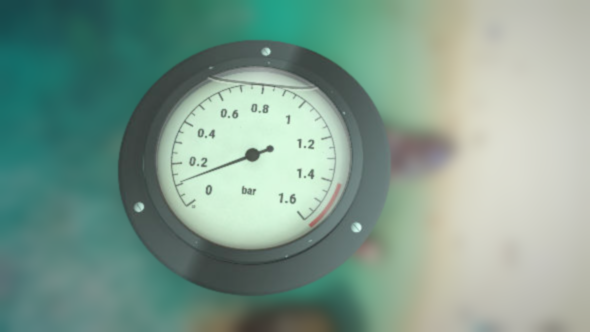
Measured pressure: 0.1
